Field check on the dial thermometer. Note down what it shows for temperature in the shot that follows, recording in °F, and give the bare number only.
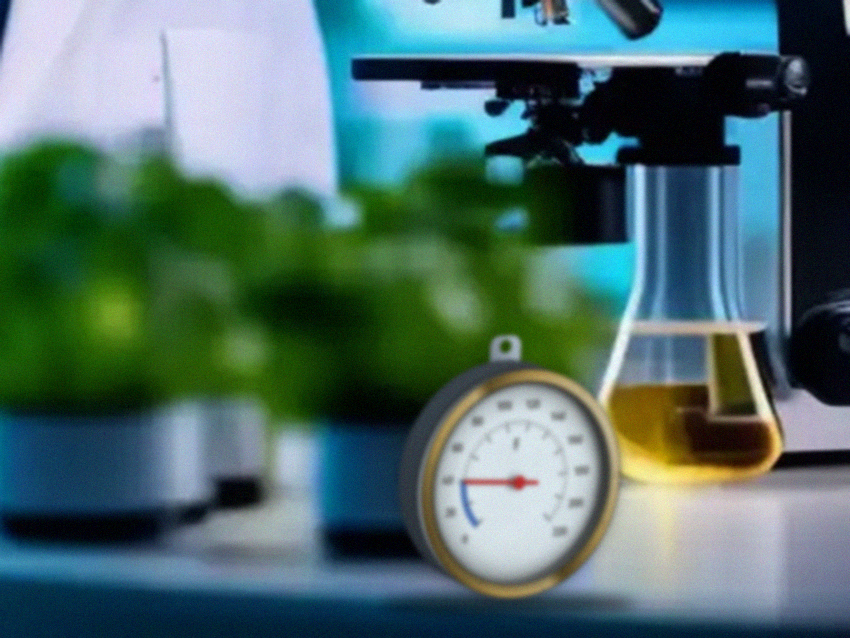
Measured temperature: 40
